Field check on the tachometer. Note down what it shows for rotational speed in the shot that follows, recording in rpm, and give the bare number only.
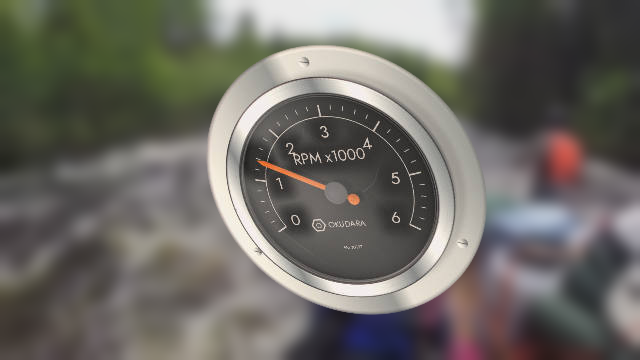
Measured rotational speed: 1400
